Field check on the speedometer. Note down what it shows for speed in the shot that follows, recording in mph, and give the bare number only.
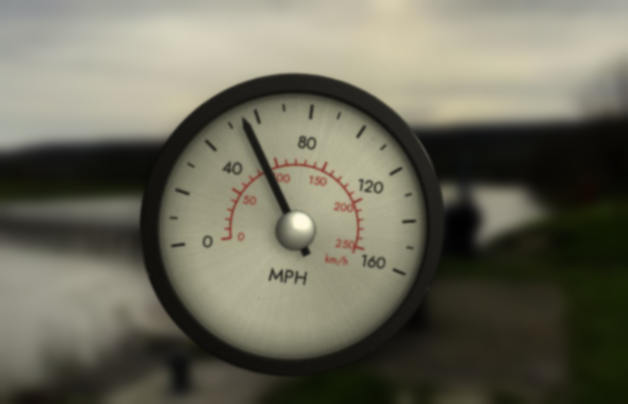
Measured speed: 55
